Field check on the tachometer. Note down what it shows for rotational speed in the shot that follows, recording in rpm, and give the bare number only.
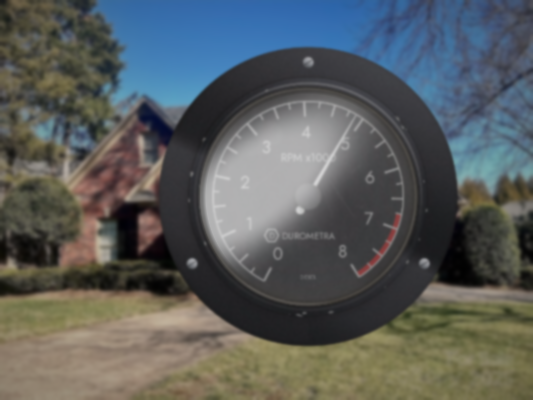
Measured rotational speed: 4875
